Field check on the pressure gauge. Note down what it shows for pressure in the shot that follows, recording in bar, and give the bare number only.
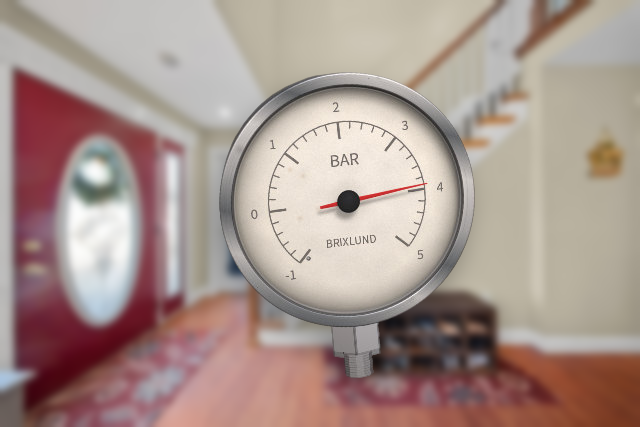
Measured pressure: 3.9
